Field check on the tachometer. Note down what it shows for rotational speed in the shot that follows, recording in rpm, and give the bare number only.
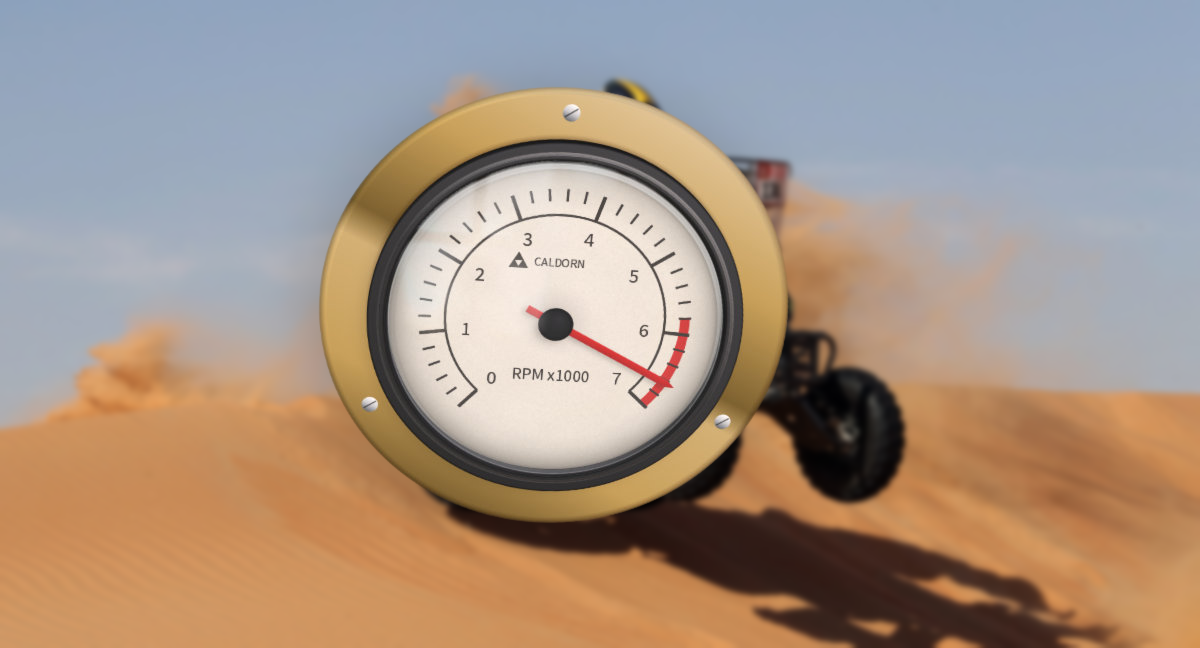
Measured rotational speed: 6600
